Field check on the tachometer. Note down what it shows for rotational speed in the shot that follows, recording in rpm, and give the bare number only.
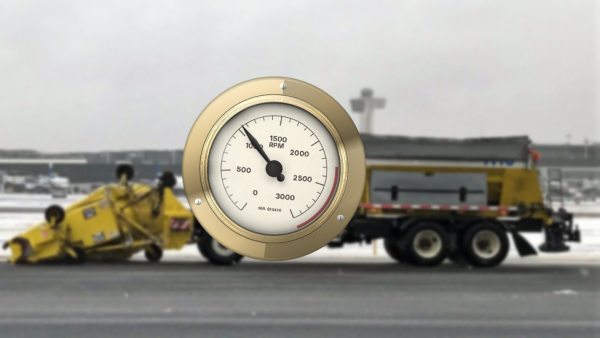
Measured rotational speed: 1050
